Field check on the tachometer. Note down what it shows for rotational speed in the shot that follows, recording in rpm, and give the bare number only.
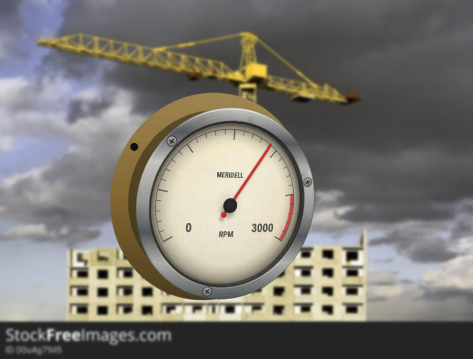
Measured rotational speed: 1900
